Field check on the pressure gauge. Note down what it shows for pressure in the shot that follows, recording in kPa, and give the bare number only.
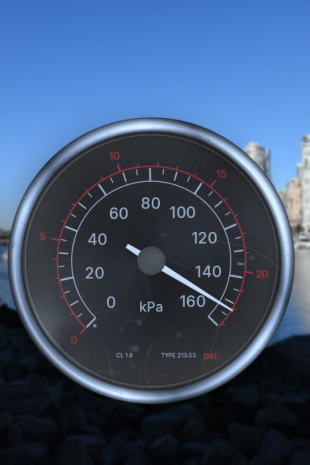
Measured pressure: 152.5
